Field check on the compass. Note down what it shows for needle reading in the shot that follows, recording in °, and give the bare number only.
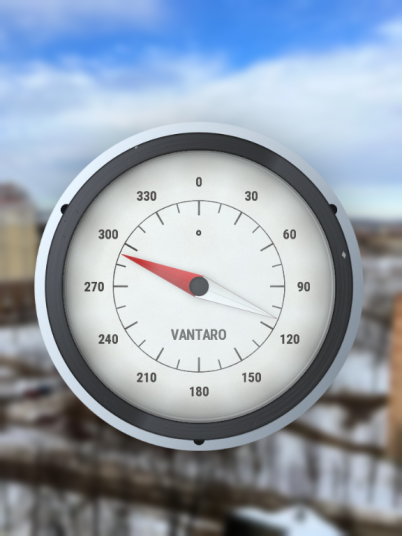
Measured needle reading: 292.5
